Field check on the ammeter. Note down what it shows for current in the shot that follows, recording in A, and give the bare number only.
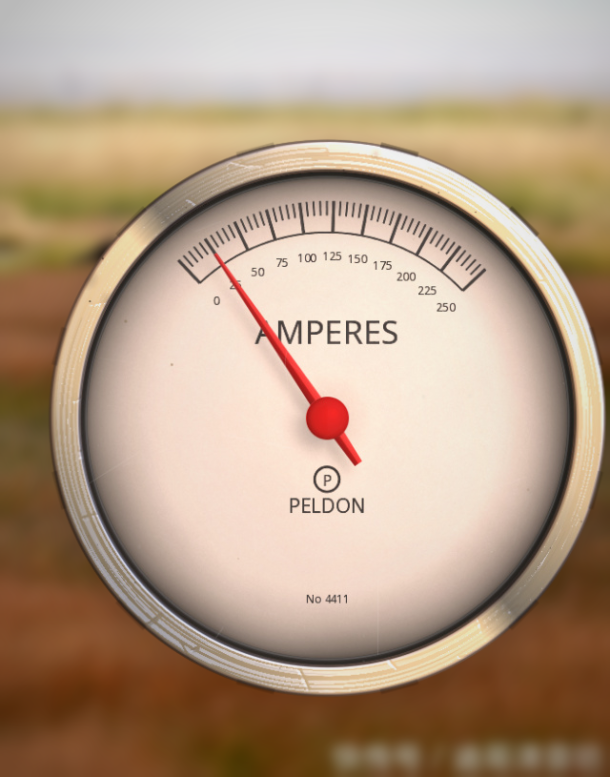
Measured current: 25
